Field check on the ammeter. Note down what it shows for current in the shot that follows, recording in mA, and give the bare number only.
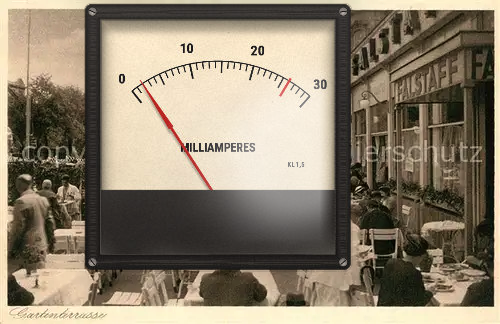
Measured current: 2
